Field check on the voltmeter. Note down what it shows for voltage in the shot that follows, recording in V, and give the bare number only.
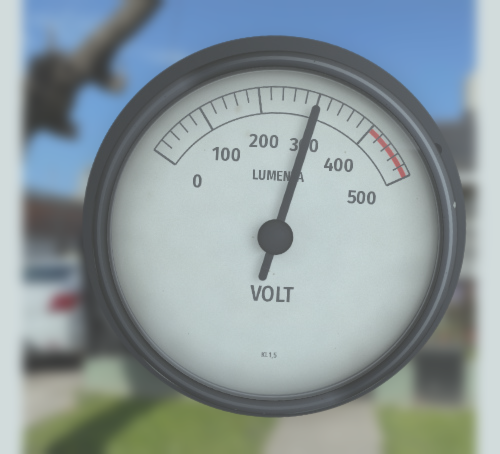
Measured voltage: 300
